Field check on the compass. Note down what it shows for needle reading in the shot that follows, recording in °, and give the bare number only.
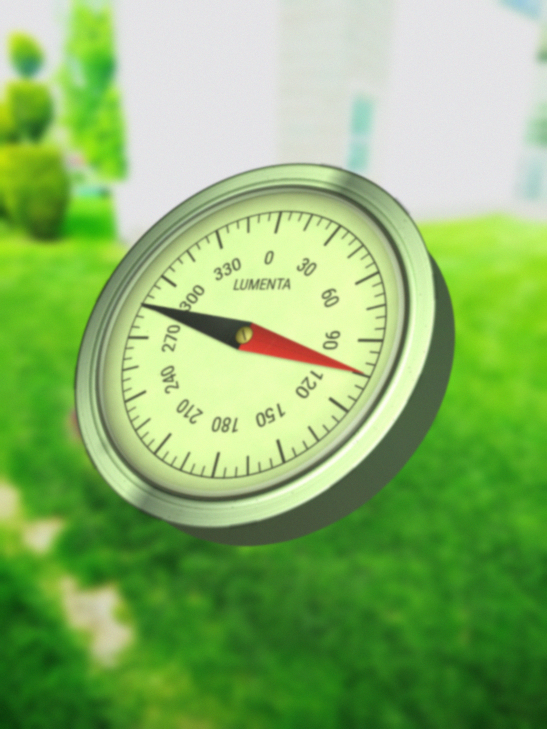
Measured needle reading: 105
